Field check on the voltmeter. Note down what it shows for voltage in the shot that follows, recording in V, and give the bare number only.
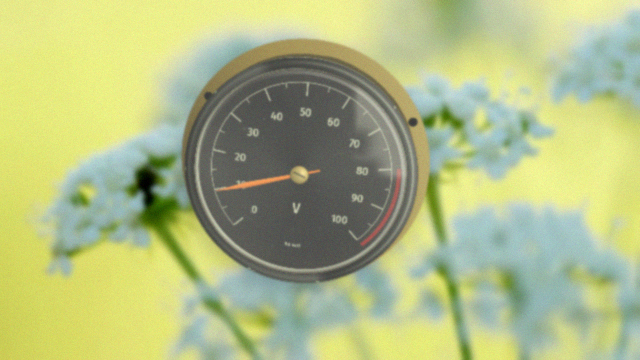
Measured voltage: 10
